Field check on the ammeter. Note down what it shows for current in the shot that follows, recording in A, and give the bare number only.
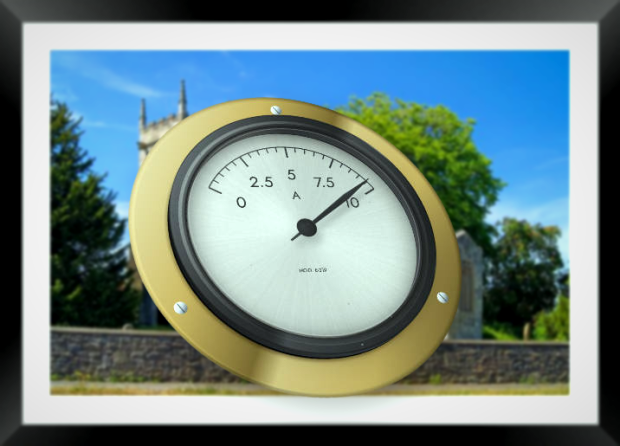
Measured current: 9.5
